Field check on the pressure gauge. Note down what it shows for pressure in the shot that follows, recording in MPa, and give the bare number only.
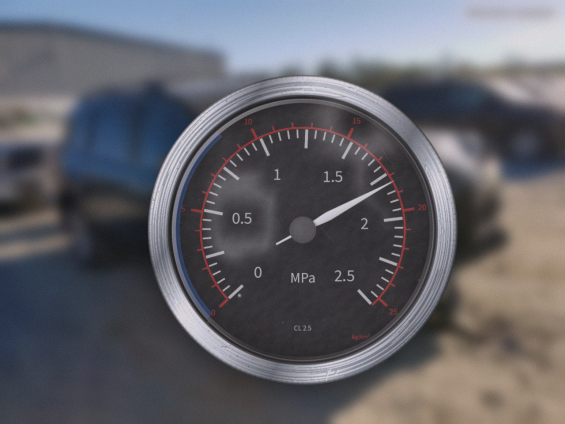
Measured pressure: 1.8
